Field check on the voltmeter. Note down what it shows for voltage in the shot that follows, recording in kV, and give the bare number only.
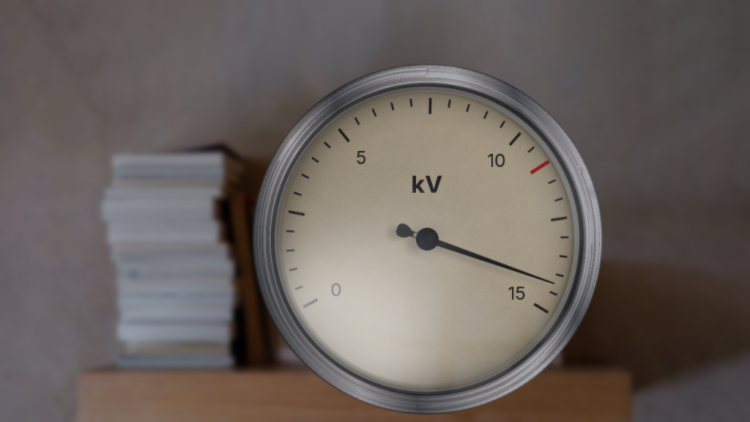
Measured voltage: 14.25
